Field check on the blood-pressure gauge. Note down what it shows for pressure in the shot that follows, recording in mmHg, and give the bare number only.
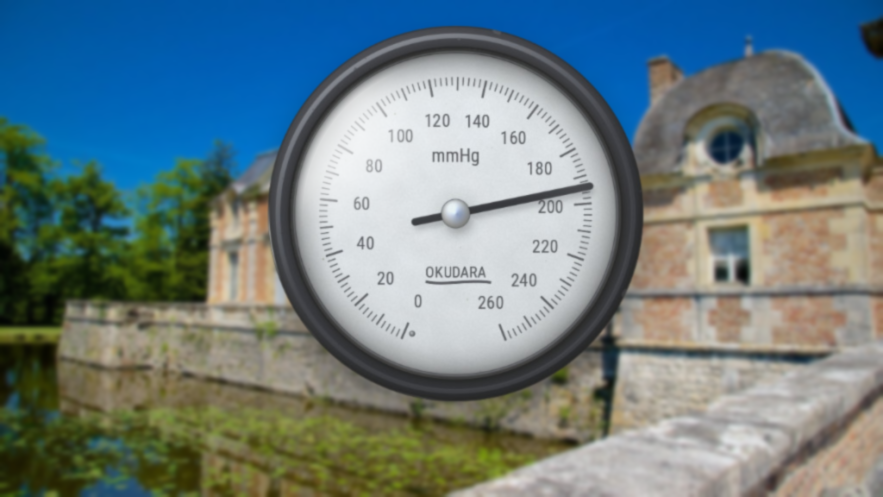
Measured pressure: 194
